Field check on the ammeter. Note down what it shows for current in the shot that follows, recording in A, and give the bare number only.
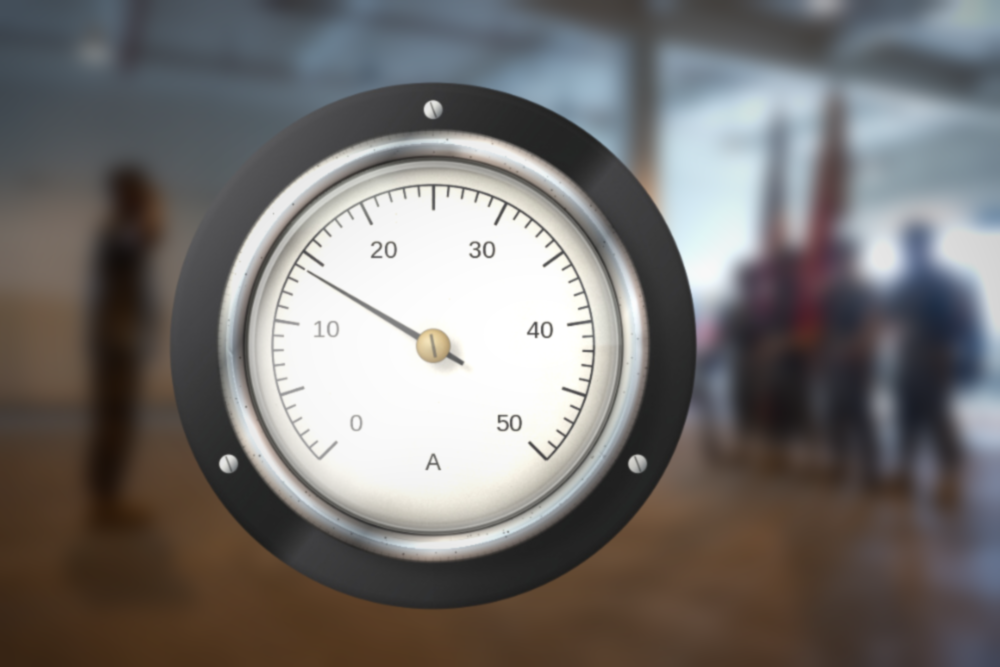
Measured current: 14
